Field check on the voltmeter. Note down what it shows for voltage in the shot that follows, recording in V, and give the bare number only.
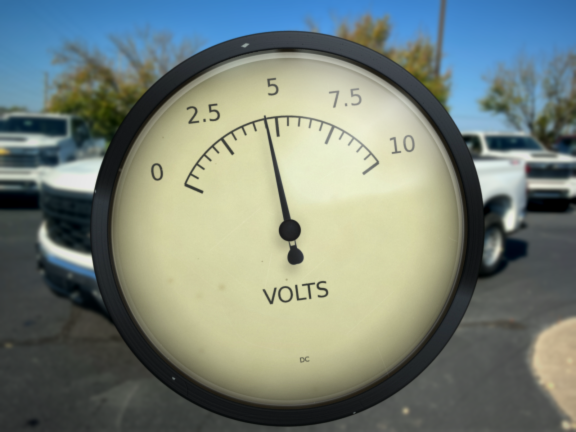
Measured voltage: 4.5
